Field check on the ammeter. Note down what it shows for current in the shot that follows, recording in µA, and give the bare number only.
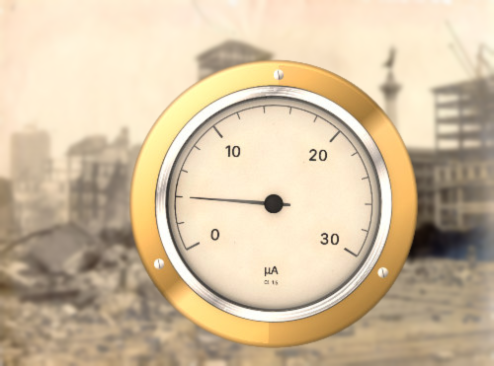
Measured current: 4
